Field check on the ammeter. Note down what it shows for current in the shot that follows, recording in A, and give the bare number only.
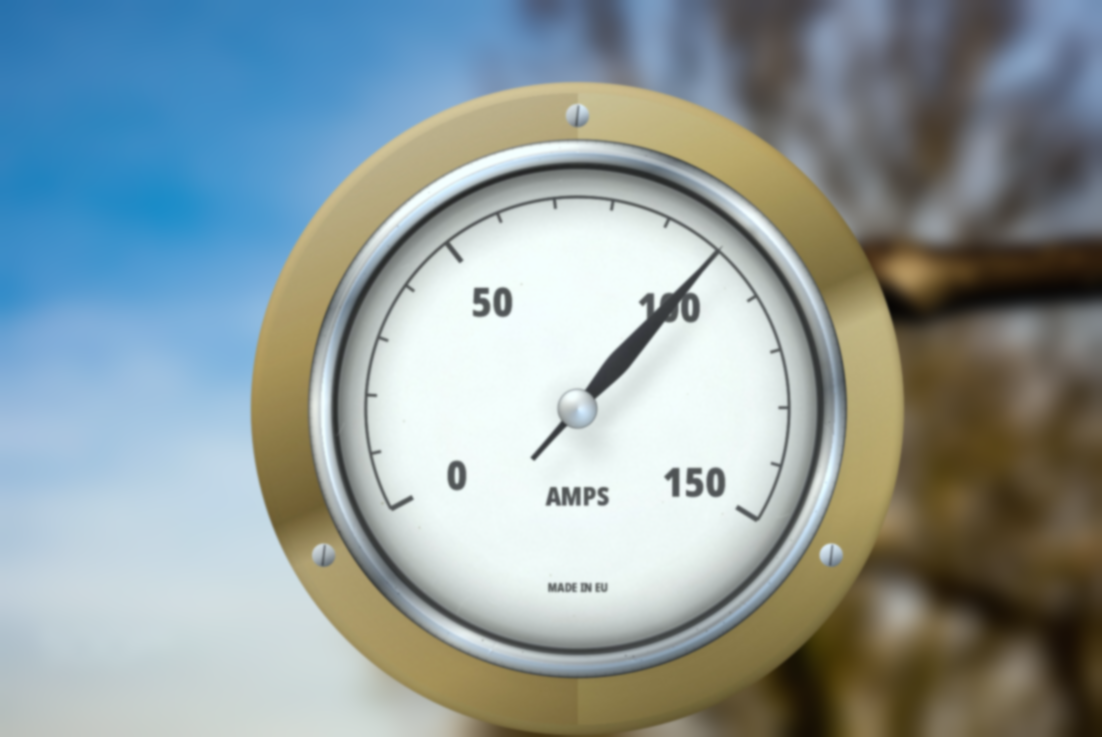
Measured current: 100
